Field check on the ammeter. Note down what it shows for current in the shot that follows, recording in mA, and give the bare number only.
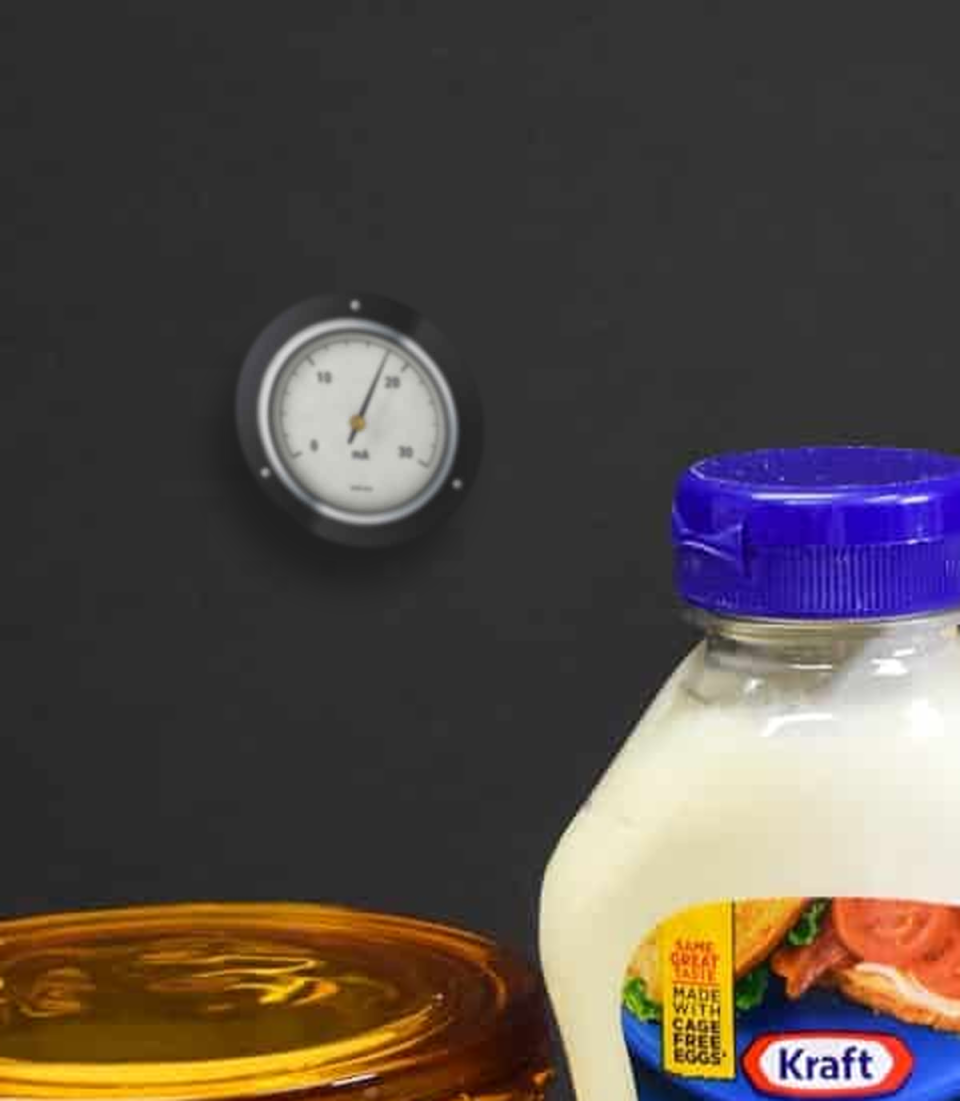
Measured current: 18
